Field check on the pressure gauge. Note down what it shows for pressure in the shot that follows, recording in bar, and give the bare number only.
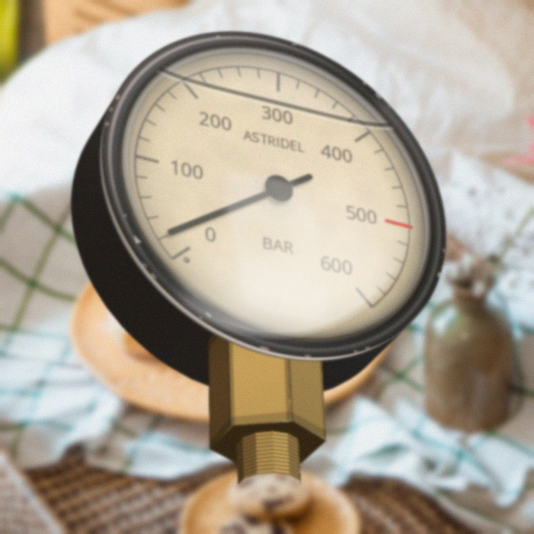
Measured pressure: 20
